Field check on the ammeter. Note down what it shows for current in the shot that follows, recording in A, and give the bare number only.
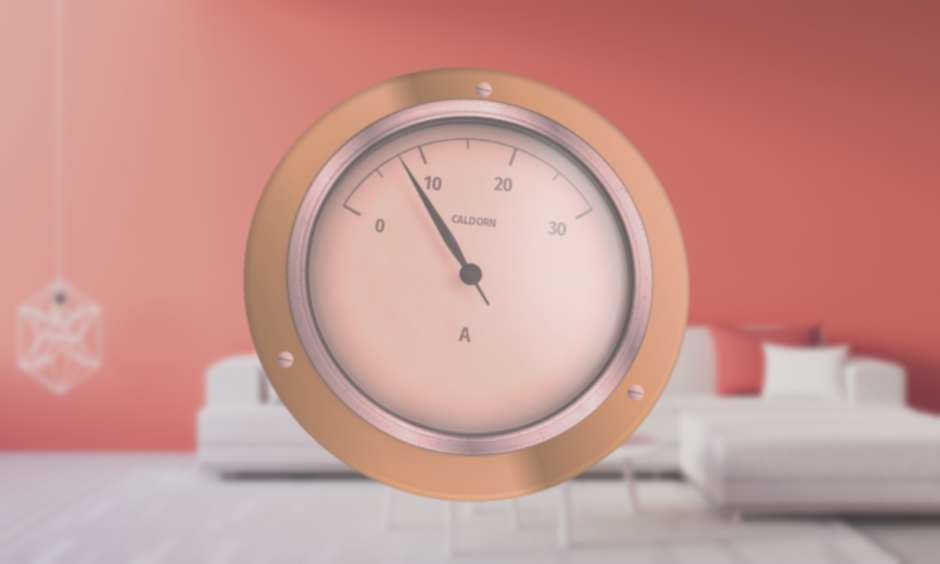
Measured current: 7.5
